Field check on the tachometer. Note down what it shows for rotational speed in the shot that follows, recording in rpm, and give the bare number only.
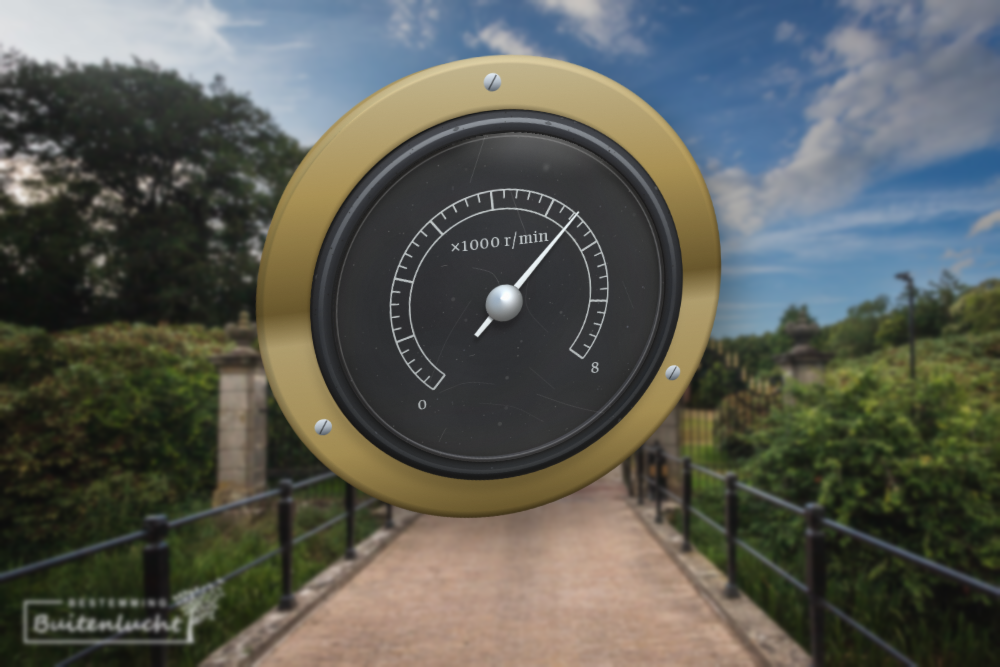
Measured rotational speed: 5400
